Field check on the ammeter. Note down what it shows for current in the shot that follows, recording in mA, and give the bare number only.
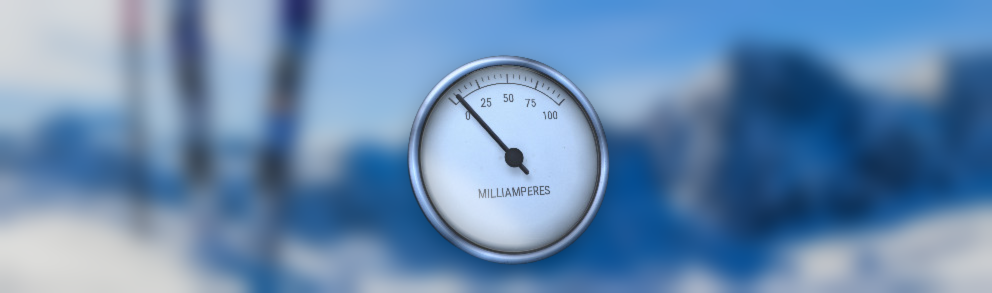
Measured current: 5
